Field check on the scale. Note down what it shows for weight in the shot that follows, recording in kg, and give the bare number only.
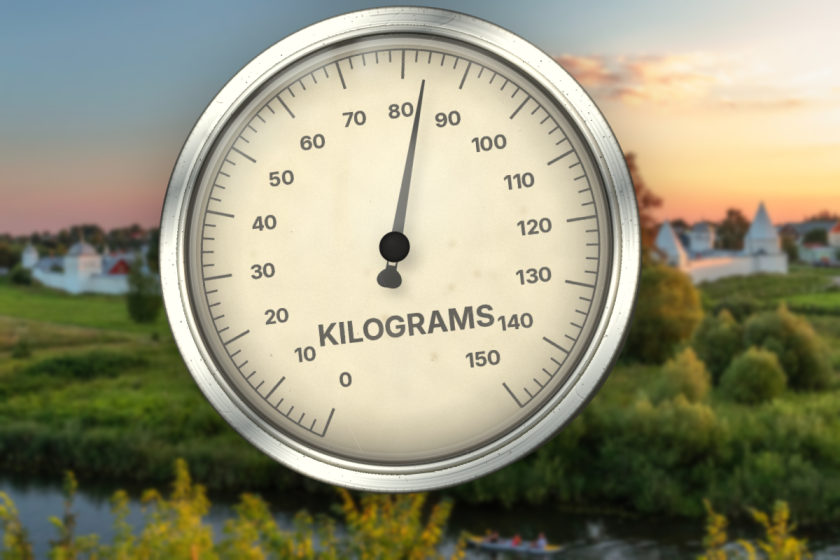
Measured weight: 84
